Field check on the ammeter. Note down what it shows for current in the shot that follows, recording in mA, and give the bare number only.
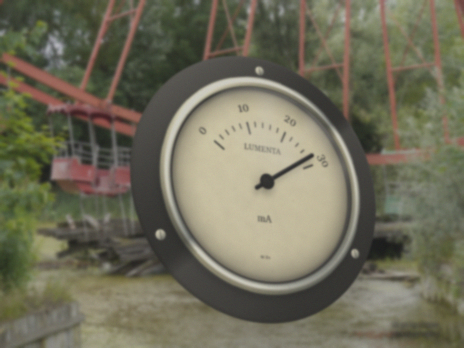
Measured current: 28
